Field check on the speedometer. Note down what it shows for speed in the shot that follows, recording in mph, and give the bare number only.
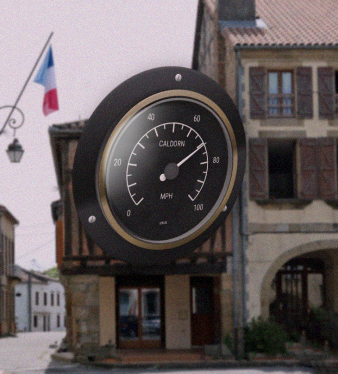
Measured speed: 70
